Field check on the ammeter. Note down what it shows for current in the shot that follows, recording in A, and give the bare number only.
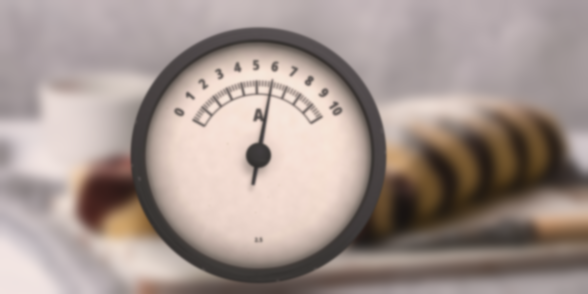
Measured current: 6
